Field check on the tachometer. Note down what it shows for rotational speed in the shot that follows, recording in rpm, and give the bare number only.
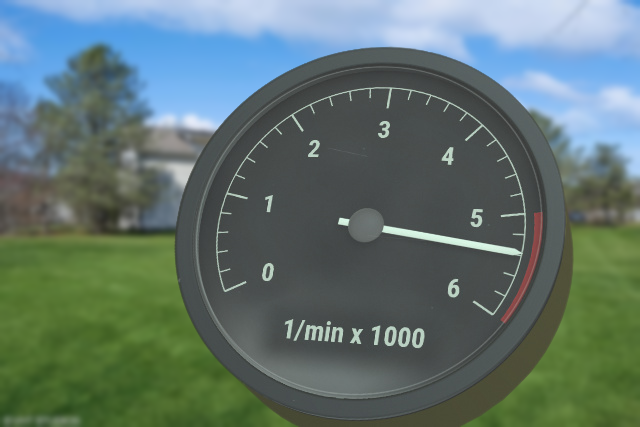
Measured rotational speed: 5400
